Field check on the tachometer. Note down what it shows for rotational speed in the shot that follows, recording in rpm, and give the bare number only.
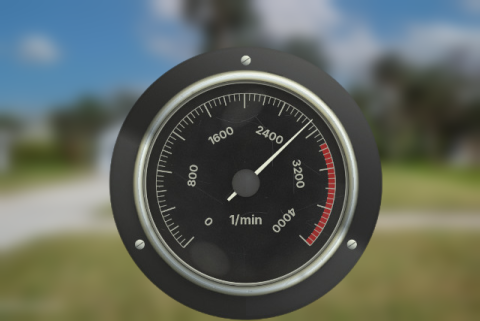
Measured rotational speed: 2700
